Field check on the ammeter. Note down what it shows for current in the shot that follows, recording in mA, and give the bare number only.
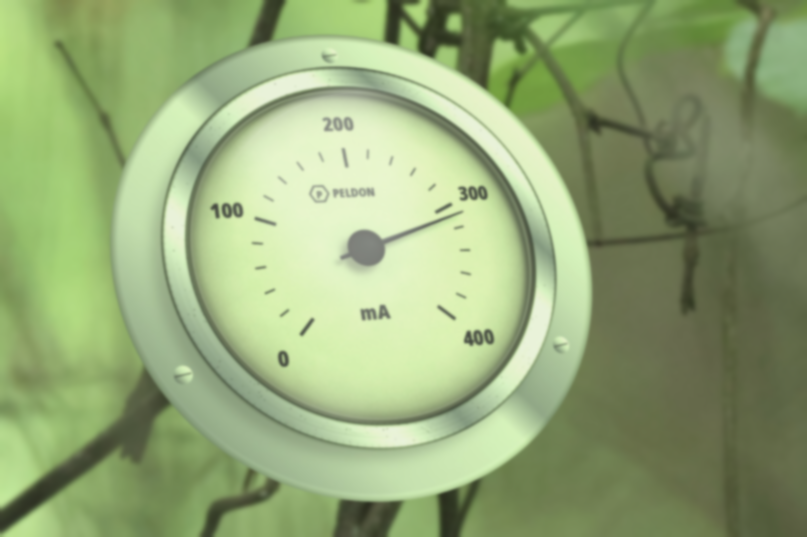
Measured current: 310
